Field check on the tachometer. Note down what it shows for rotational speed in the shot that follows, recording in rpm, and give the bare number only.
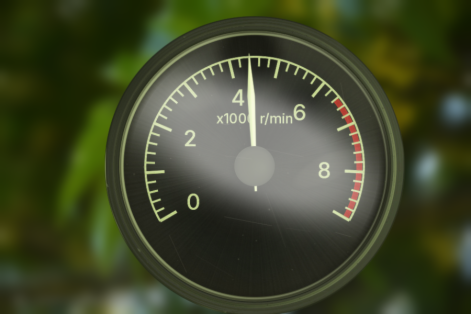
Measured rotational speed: 4400
